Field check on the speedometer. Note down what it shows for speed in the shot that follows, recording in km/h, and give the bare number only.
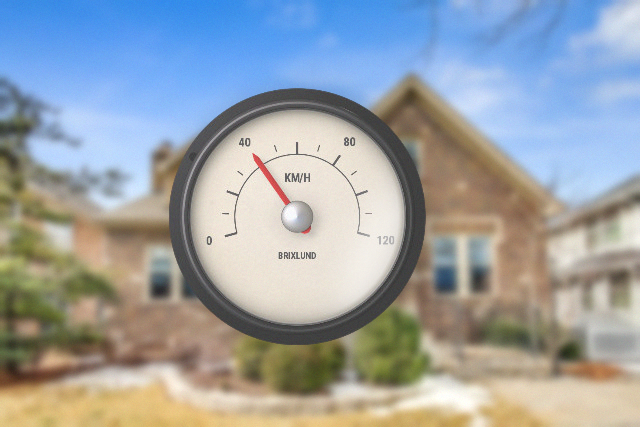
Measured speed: 40
